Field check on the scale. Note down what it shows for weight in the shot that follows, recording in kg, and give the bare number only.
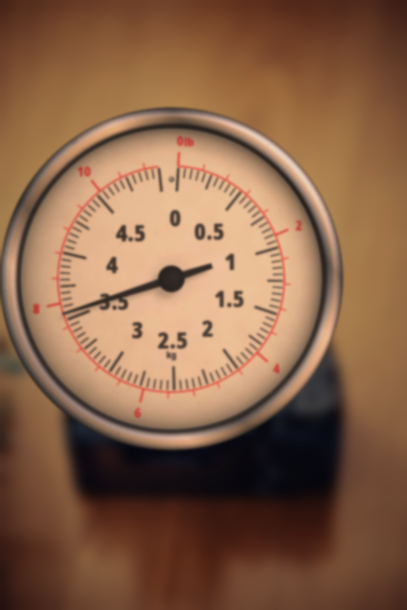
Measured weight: 3.55
